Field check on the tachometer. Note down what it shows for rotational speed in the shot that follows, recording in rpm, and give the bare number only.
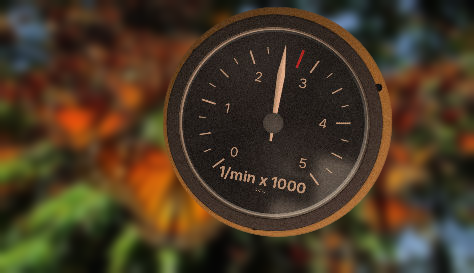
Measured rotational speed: 2500
